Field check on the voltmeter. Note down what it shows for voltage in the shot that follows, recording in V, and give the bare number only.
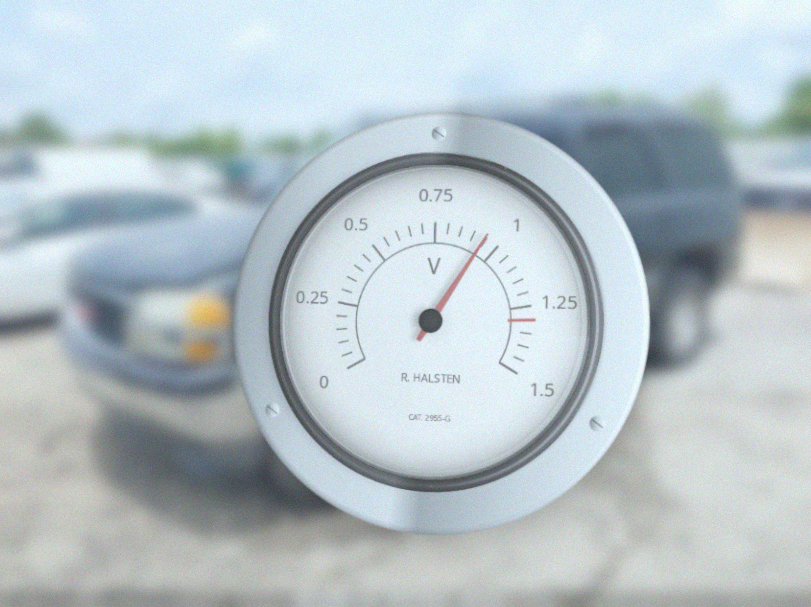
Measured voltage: 0.95
